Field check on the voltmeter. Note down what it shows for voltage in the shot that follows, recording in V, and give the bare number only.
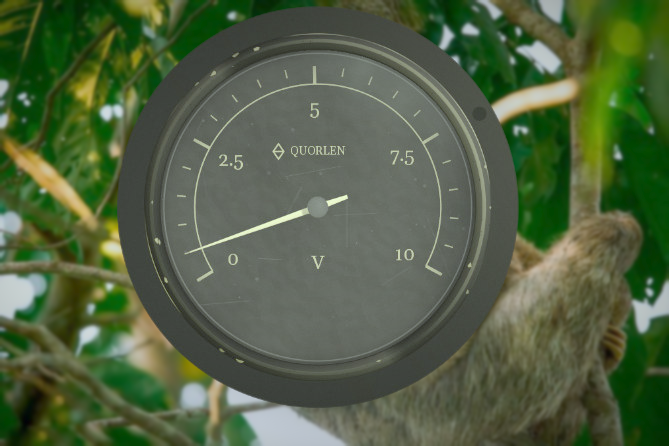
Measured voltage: 0.5
